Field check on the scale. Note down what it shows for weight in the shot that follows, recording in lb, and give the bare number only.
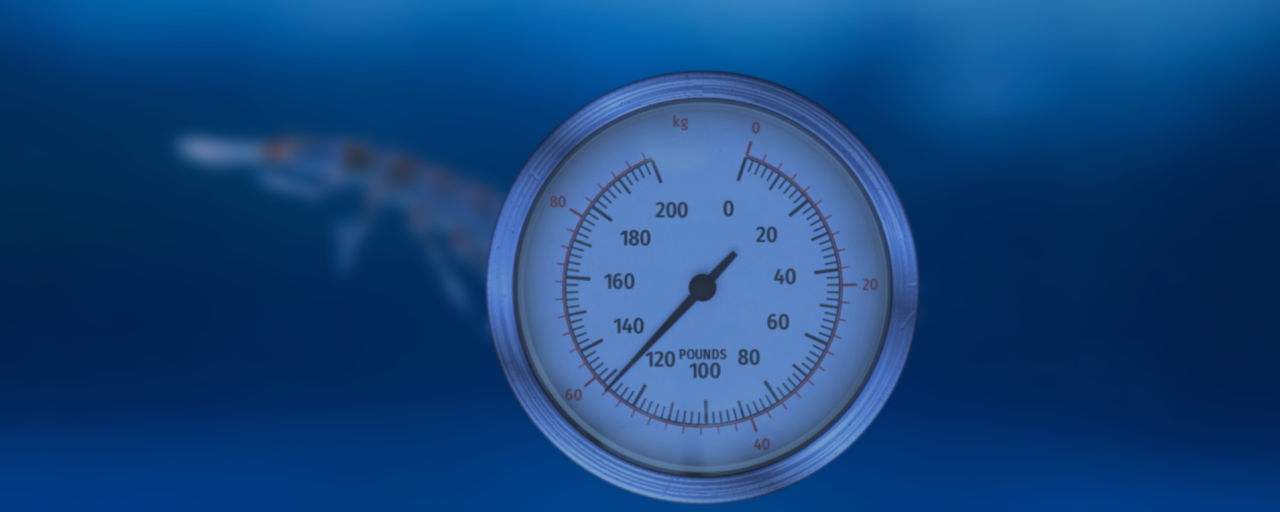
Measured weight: 128
